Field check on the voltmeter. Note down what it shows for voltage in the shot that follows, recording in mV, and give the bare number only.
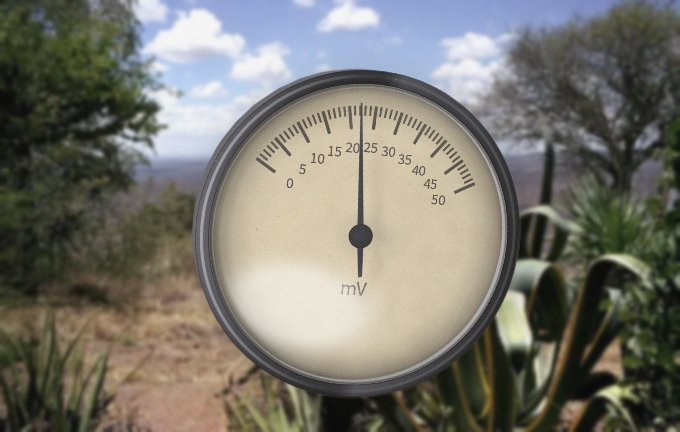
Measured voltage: 22
